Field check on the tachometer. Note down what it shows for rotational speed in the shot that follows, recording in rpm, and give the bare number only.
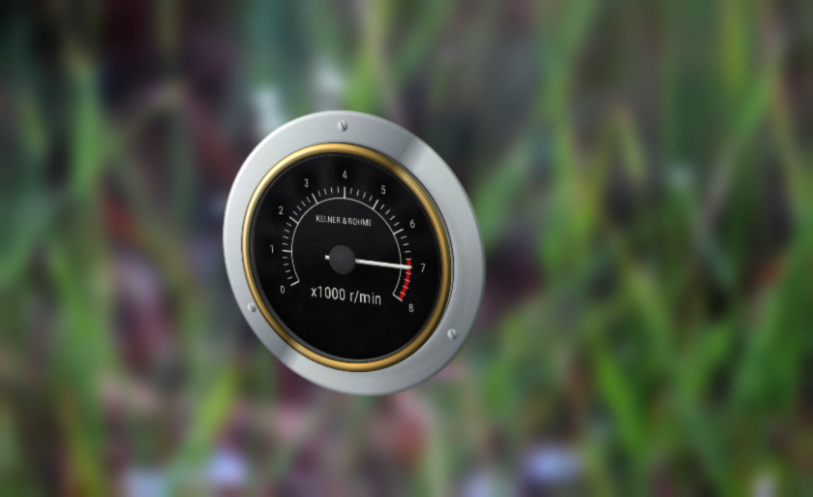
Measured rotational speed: 7000
